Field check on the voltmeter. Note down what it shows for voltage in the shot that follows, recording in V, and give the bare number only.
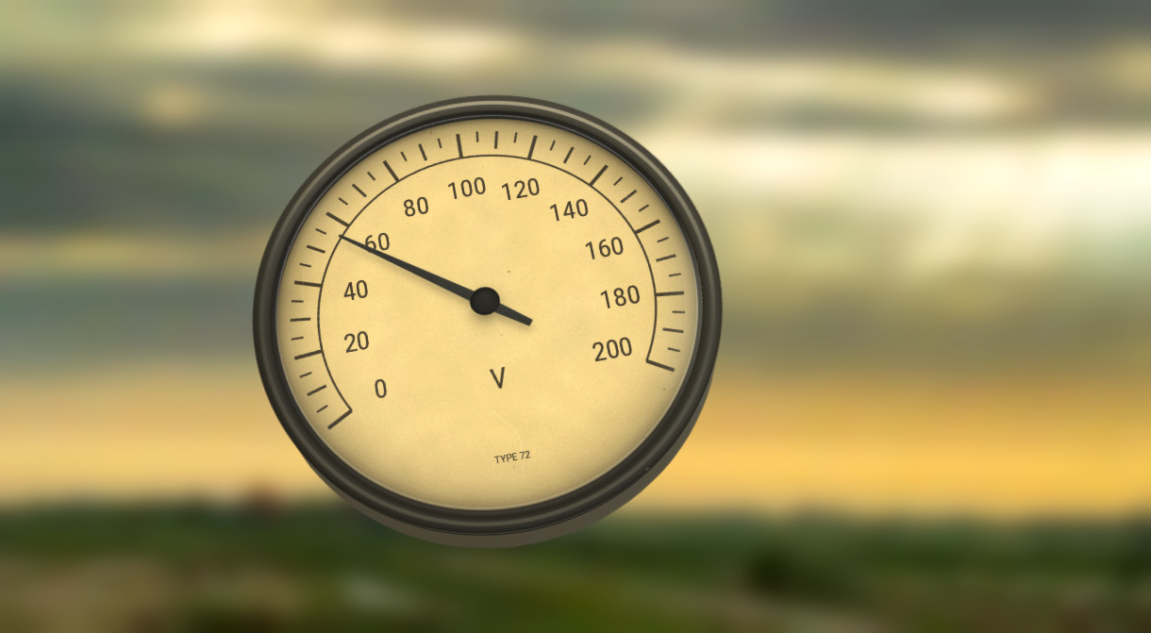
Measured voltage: 55
